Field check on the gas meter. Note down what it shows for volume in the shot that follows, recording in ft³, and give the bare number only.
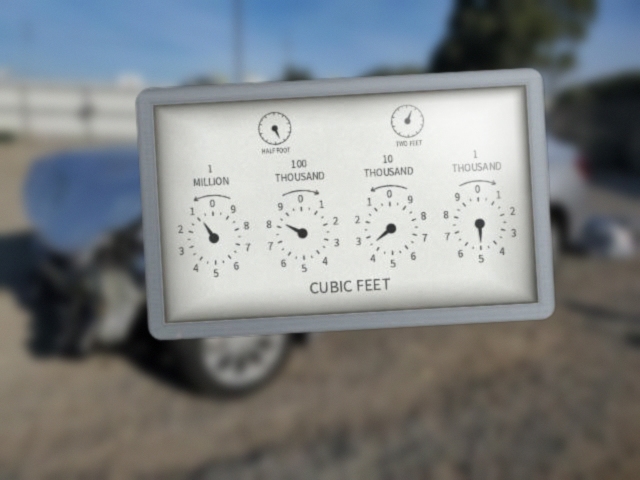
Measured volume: 83500
